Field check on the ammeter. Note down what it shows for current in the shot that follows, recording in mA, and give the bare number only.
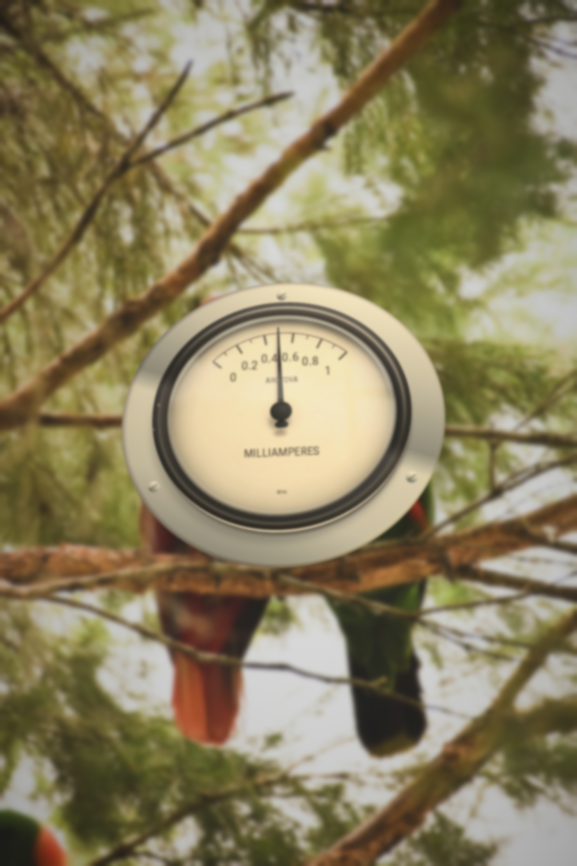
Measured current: 0.5
